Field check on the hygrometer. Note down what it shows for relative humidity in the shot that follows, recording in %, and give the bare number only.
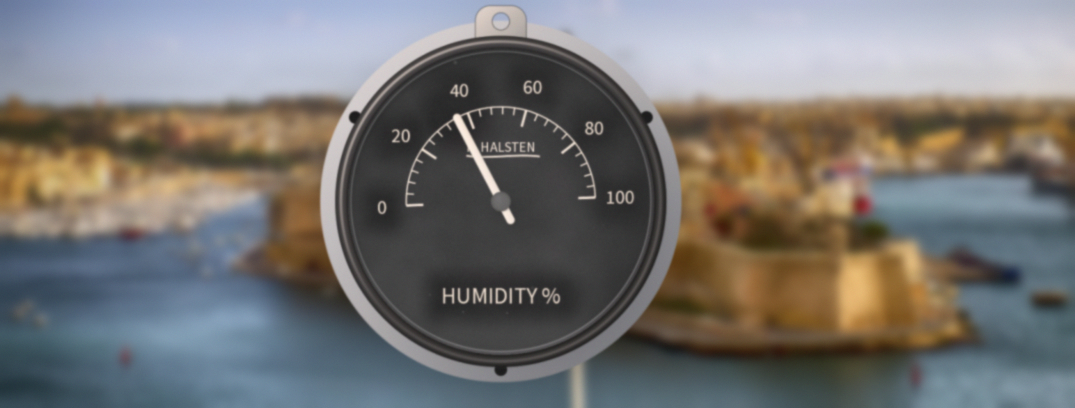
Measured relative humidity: 36
